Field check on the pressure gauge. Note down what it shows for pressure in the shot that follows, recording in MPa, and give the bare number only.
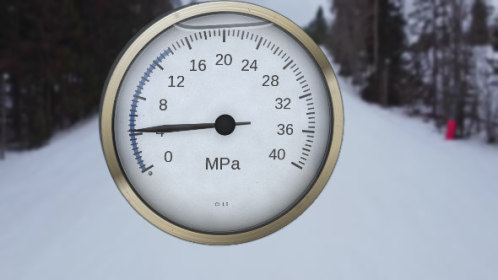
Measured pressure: 4.5
